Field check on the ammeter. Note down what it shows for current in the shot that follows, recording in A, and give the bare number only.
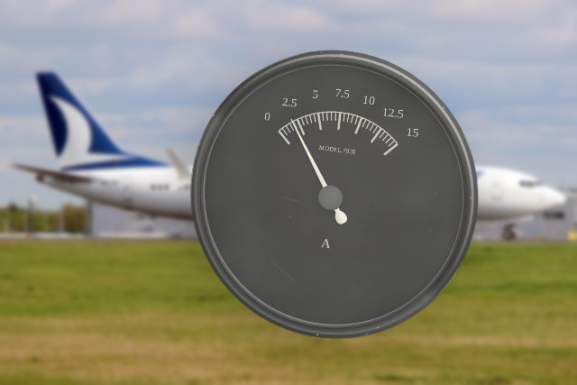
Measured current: 2
